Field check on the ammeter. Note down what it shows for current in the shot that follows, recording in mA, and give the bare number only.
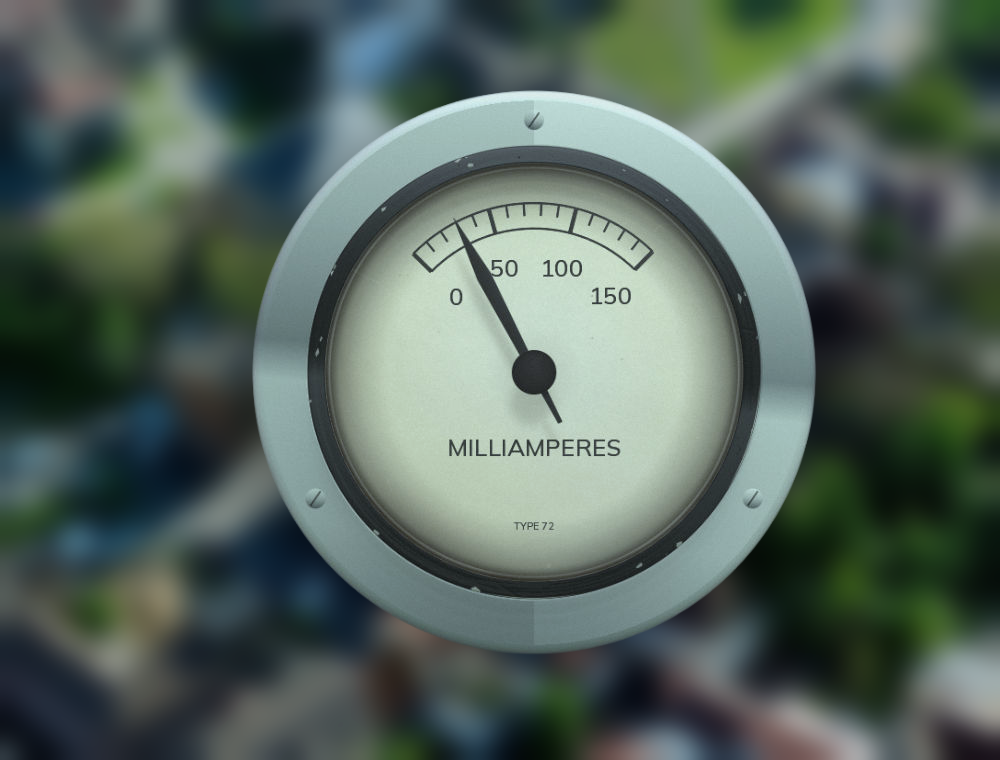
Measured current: 30
